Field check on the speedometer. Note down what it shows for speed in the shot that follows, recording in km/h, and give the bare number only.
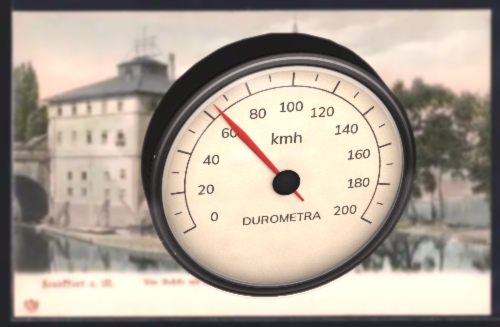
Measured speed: 65
